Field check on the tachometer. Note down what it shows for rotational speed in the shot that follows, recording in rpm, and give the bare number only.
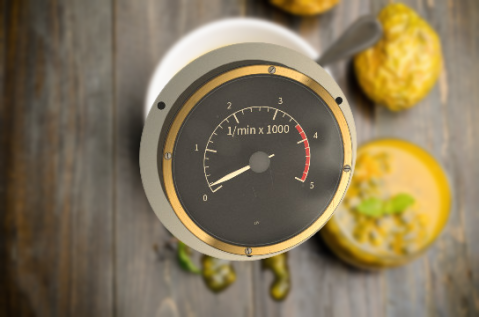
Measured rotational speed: 200
